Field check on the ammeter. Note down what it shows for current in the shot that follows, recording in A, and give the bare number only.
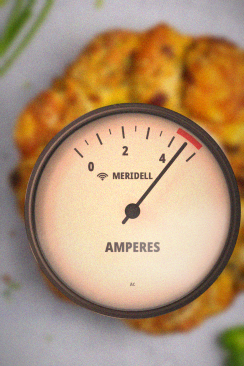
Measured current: 4.5
